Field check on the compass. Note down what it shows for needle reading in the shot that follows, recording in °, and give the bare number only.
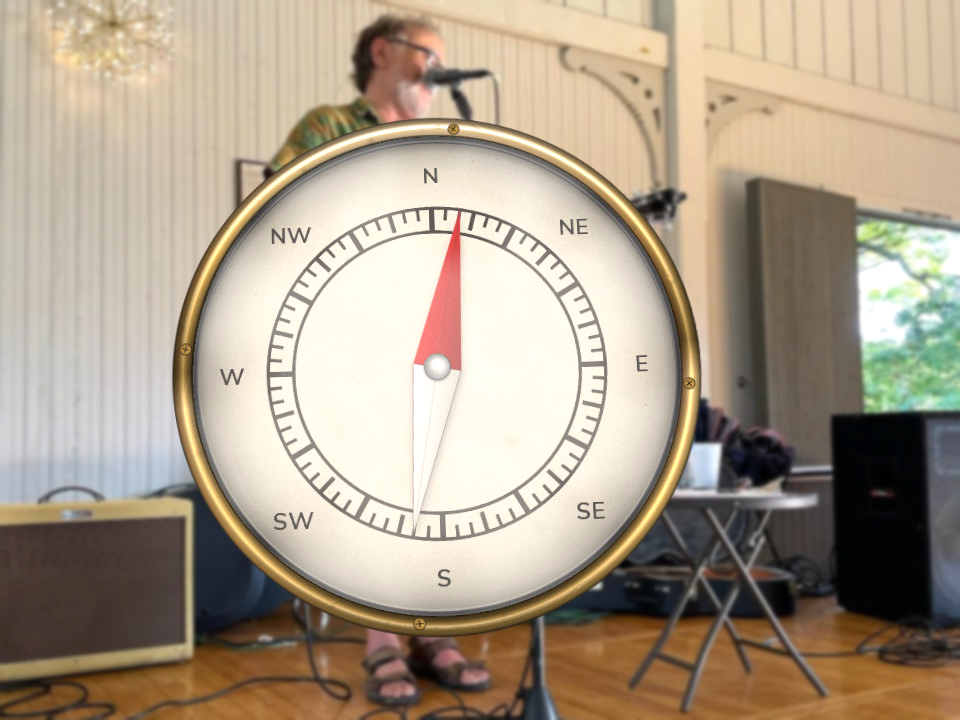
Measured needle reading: 10
